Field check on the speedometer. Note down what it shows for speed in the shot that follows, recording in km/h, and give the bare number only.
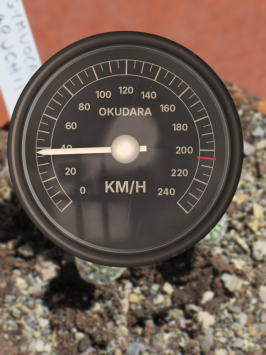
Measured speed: 37.5
